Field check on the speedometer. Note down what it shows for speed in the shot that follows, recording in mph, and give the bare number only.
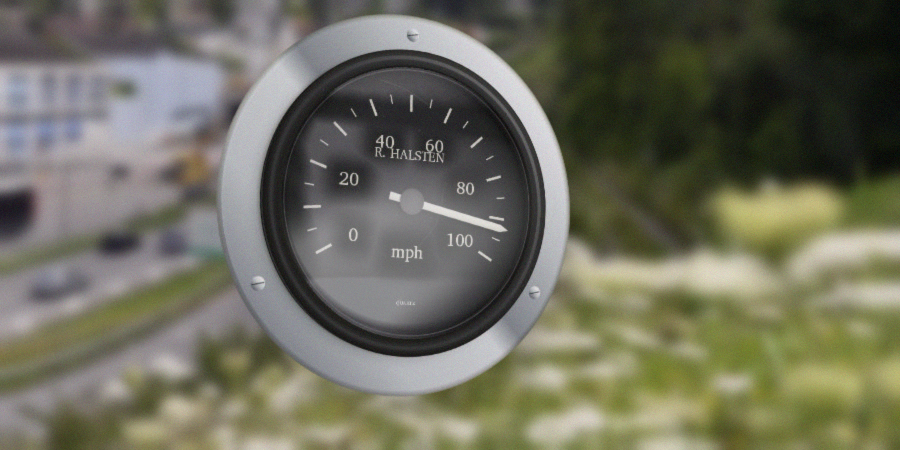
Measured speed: 92.5
